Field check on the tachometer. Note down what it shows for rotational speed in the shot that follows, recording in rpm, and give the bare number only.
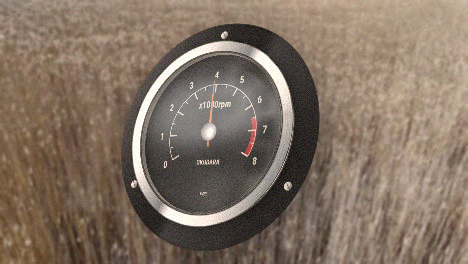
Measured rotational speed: 4000
